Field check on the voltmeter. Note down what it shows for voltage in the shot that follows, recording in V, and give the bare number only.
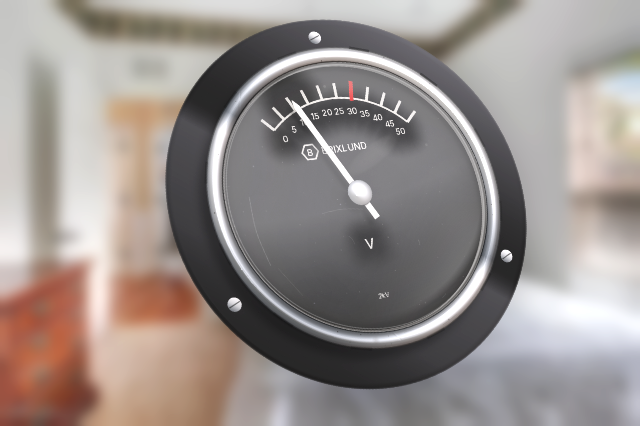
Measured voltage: 10
